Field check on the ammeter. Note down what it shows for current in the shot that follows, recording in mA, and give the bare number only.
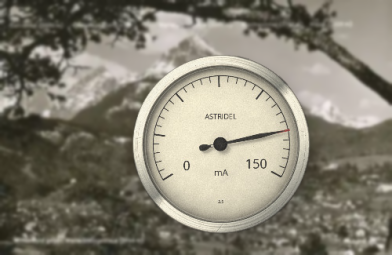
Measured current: 125
